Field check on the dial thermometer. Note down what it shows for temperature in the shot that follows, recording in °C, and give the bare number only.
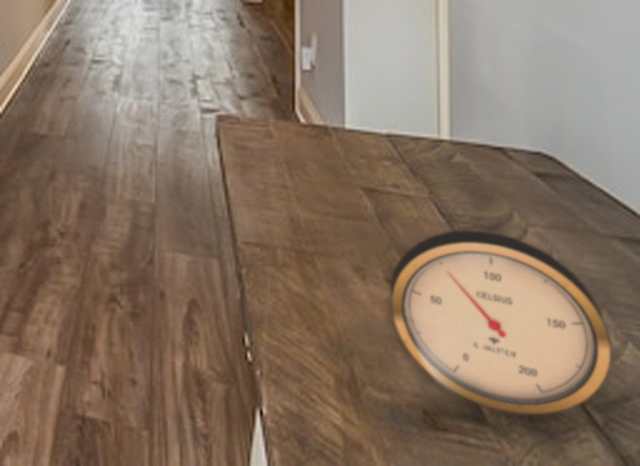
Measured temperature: 75
